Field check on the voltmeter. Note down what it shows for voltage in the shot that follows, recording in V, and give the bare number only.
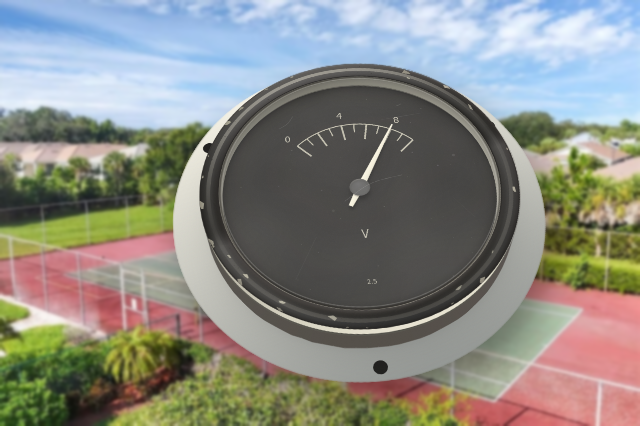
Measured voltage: 8
